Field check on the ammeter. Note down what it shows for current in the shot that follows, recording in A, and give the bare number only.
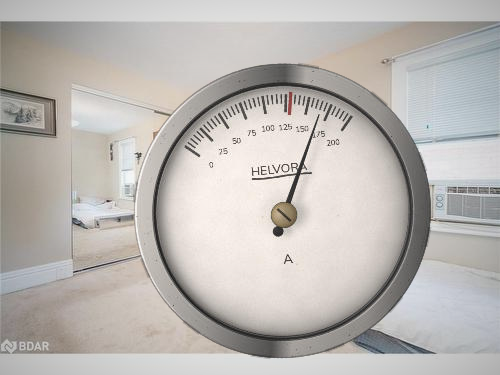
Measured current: 165
